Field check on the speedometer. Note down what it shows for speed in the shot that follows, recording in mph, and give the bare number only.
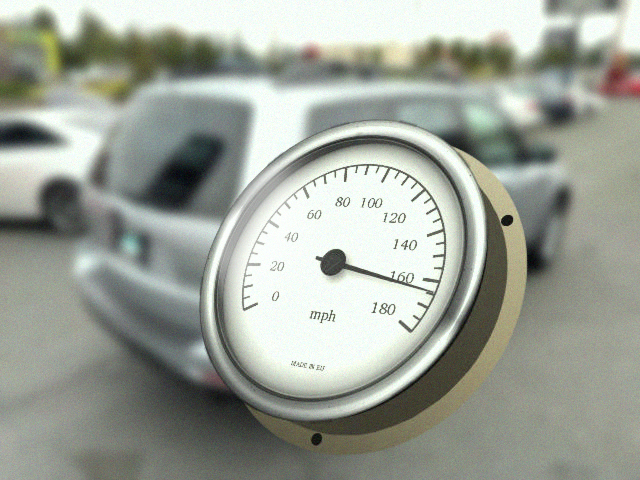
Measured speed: 165
